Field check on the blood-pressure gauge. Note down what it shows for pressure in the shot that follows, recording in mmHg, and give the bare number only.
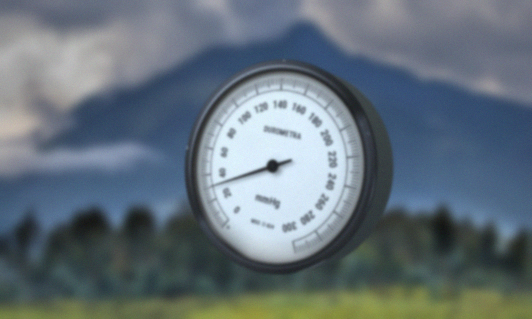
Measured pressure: 30
